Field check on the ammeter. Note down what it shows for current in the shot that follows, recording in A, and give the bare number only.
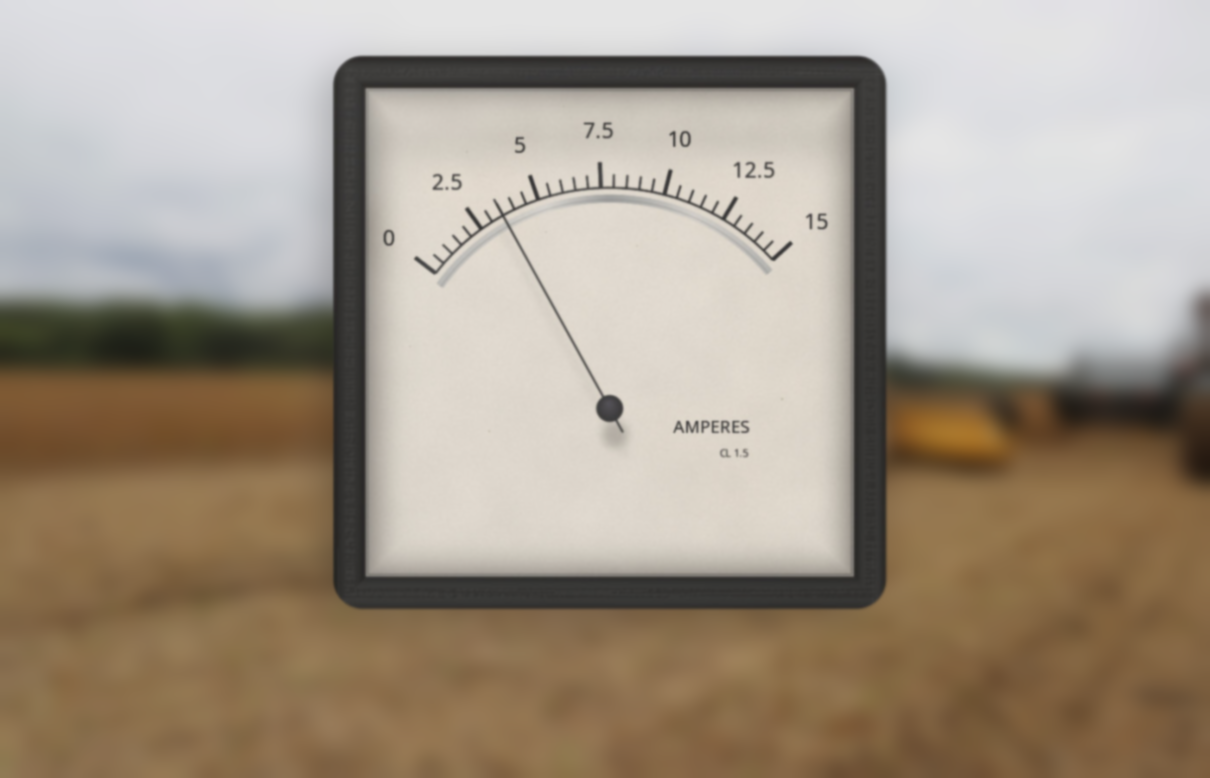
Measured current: 3.5
